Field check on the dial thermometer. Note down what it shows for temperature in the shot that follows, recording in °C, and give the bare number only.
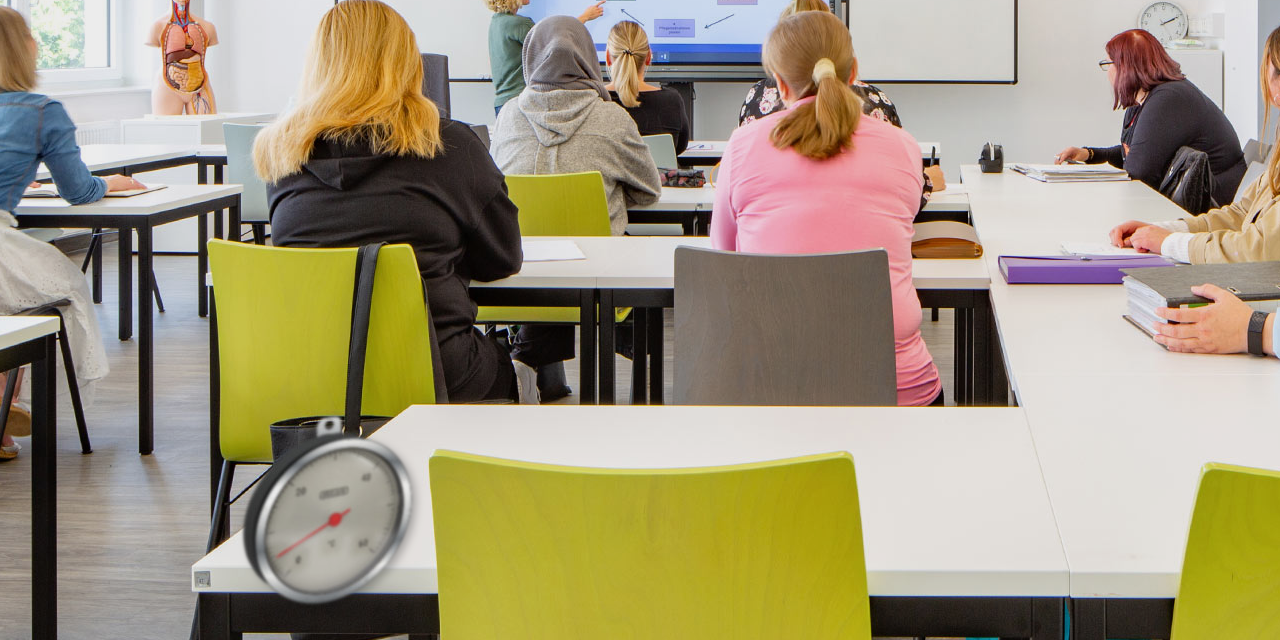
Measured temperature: 5
